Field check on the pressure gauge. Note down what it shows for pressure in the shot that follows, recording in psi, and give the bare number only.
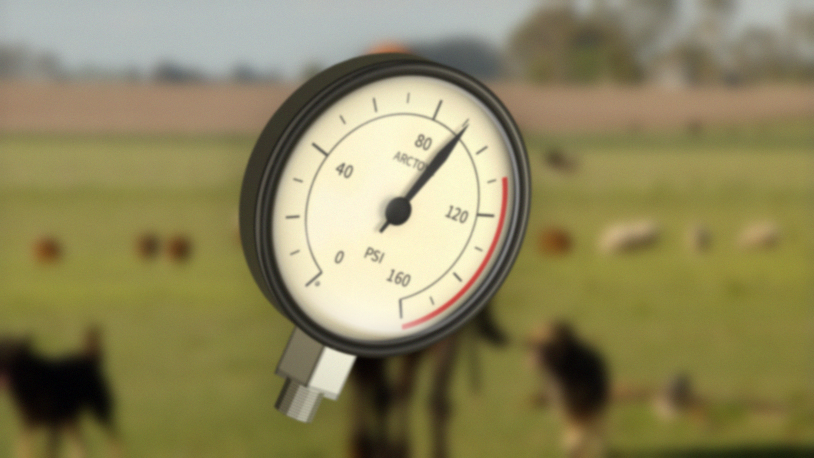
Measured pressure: 90
